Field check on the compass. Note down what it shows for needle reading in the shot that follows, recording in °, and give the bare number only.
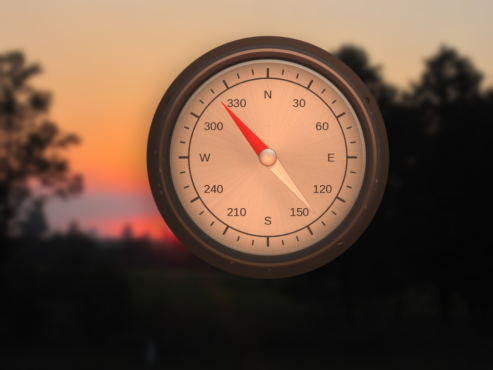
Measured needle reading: 320
